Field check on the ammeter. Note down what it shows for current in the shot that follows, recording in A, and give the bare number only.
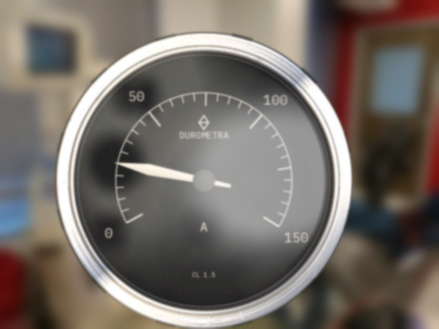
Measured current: 25
